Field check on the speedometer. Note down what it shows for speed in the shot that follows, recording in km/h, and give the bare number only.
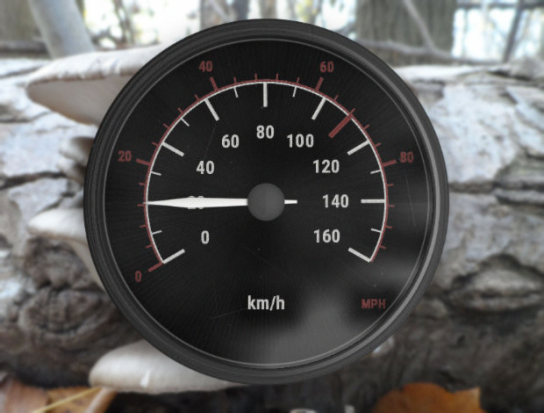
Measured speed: 20
